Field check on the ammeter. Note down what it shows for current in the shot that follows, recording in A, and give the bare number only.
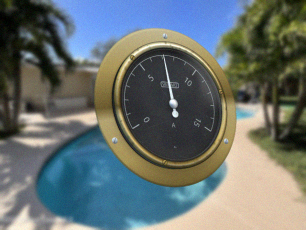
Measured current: 7
